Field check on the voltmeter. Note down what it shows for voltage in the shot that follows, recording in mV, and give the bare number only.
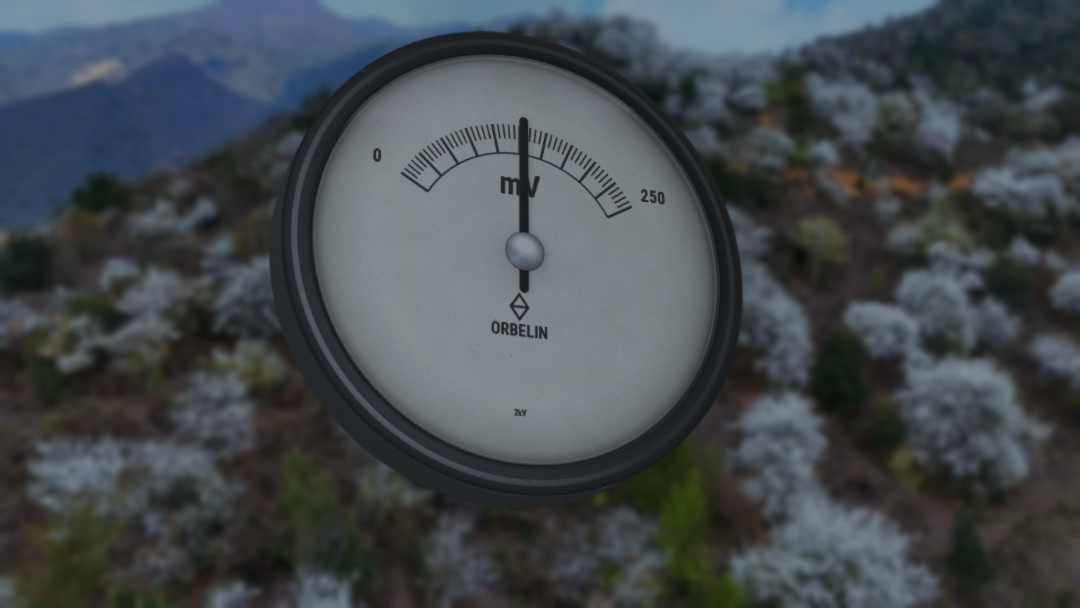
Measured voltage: 125
